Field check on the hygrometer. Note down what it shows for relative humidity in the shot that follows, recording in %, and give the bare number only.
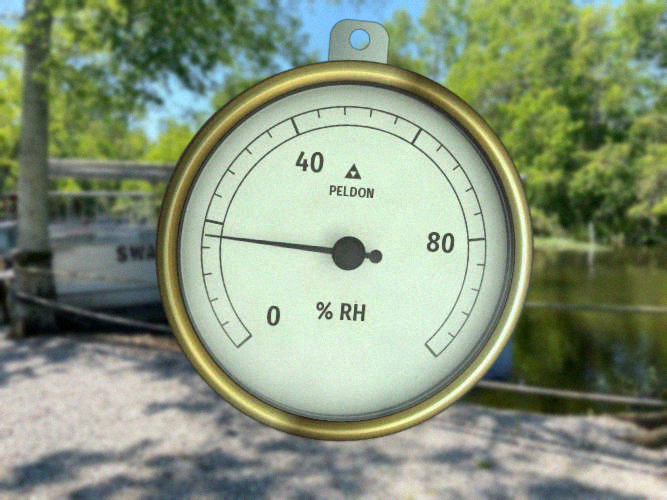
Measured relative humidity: 18
